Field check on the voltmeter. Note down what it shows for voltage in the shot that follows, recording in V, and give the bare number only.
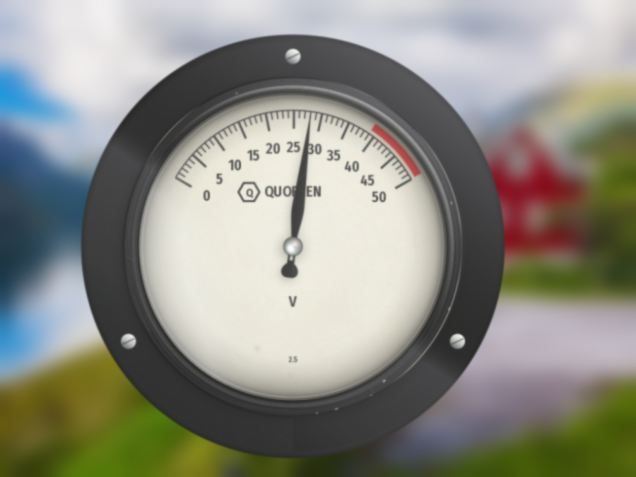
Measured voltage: 28
